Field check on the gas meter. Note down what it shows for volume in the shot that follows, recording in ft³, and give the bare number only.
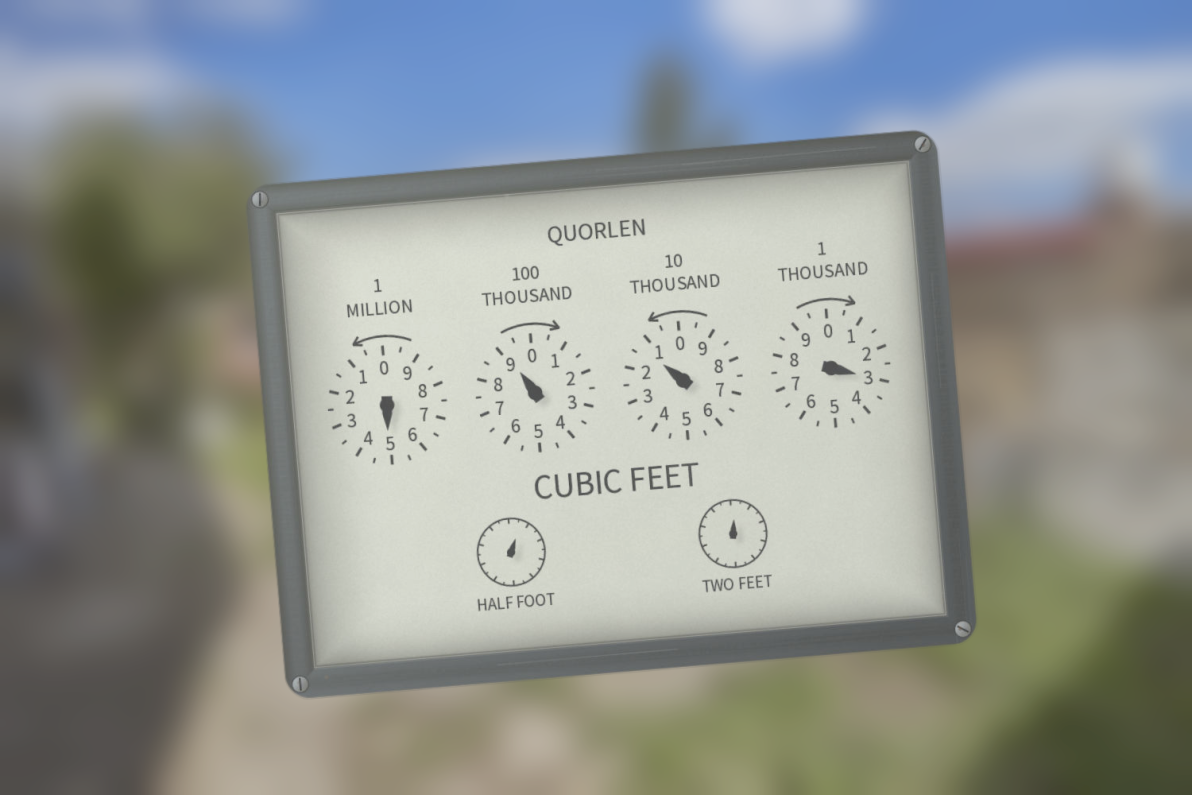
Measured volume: 491300
